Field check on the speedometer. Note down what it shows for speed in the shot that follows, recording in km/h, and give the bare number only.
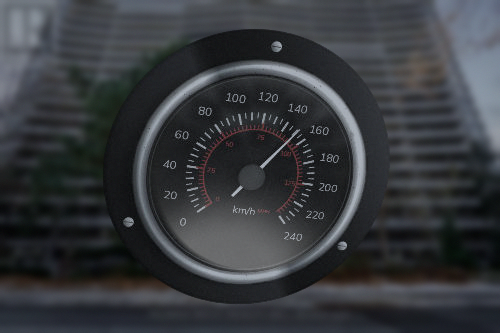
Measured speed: 150
